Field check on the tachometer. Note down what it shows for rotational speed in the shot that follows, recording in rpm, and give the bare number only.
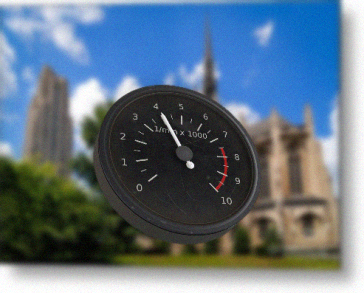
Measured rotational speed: 4000
